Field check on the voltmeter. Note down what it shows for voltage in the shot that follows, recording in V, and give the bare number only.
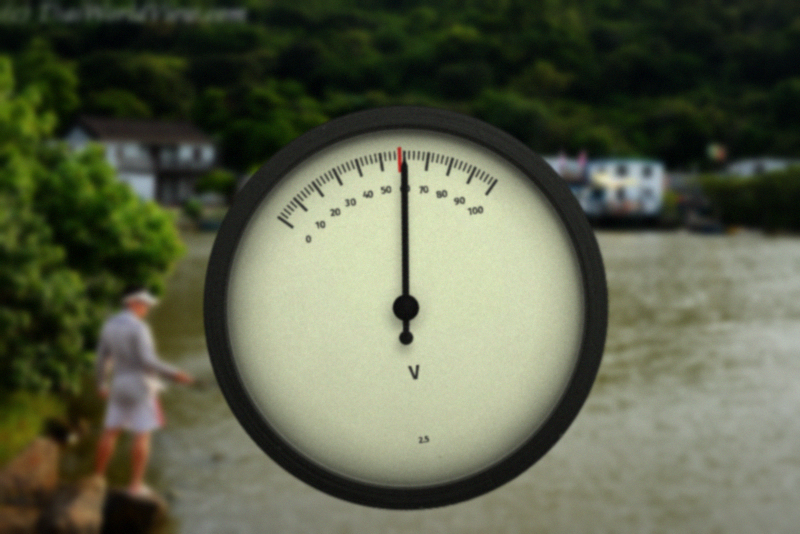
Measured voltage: 60
